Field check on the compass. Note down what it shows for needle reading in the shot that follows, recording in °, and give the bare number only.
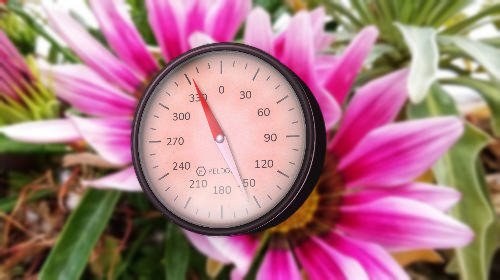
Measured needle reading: 335
